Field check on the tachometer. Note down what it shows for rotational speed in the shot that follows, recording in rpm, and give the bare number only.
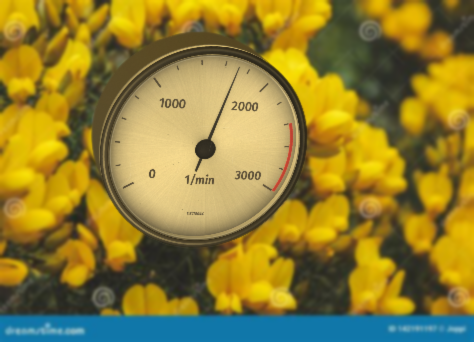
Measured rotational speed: 1700
